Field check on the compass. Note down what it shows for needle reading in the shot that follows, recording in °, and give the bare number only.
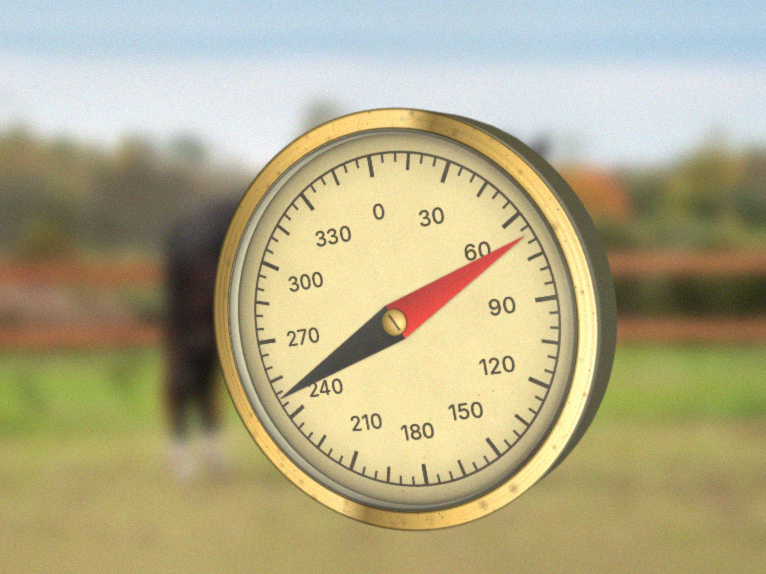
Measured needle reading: 67.5
